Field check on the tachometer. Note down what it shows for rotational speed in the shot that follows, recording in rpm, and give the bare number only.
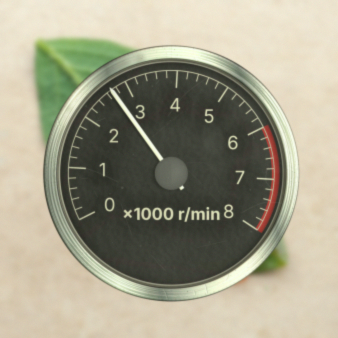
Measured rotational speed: 2700
